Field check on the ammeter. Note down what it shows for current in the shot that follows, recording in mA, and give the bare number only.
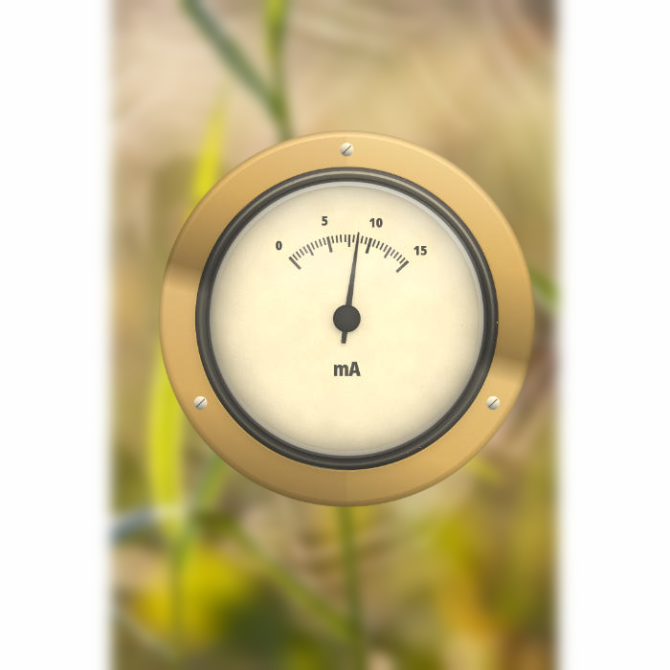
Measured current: 8.5
